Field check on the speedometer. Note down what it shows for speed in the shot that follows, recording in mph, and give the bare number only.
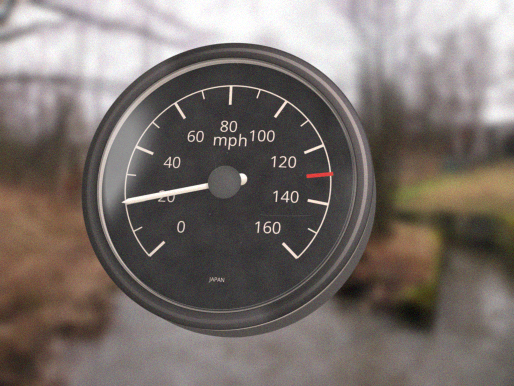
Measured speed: 20
